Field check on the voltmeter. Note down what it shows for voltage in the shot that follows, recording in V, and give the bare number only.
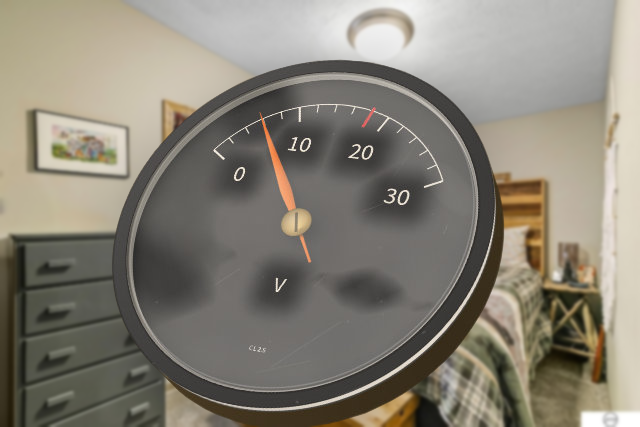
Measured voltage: 6
